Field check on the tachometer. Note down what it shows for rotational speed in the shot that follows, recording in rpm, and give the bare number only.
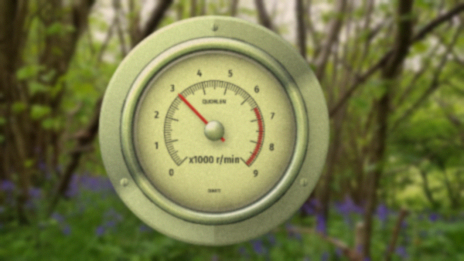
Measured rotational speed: 3000
